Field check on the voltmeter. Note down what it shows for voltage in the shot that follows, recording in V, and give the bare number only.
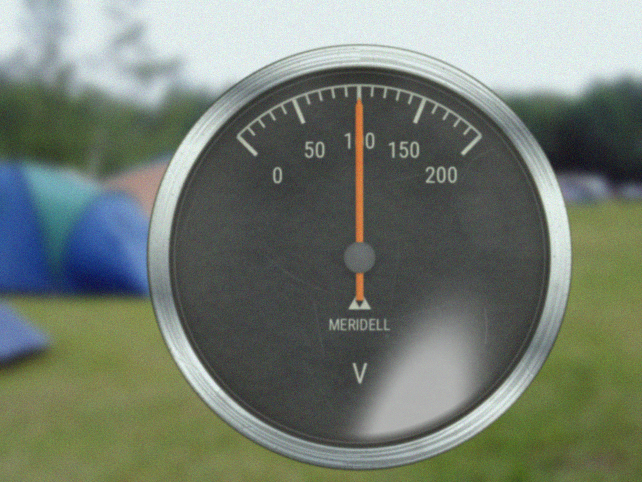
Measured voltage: 100
